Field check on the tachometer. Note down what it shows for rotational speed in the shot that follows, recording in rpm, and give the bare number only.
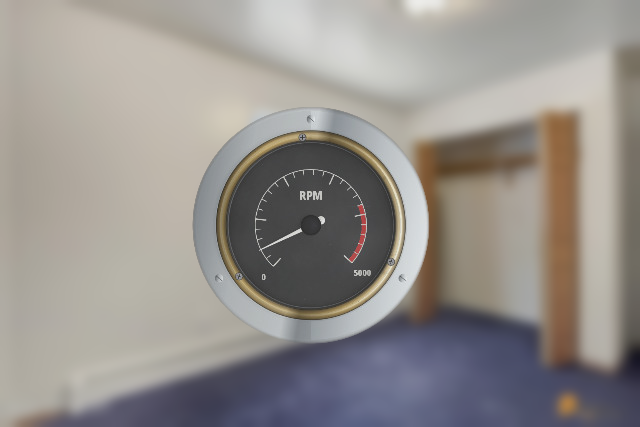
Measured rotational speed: 400
